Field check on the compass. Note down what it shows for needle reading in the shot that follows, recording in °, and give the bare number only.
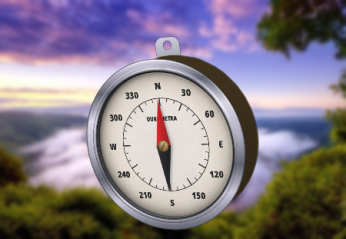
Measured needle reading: 0
